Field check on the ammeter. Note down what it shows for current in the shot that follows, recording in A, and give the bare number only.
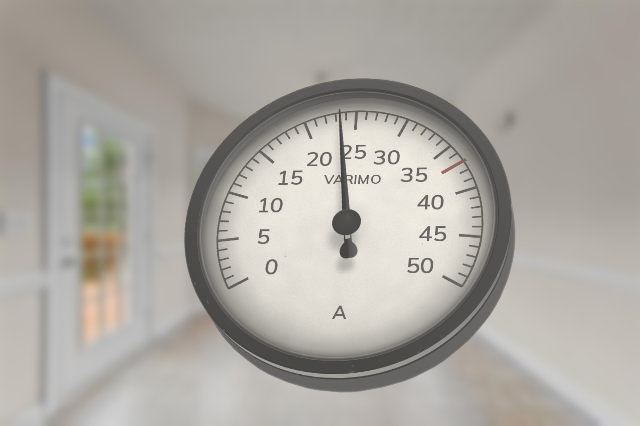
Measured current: 23.5
